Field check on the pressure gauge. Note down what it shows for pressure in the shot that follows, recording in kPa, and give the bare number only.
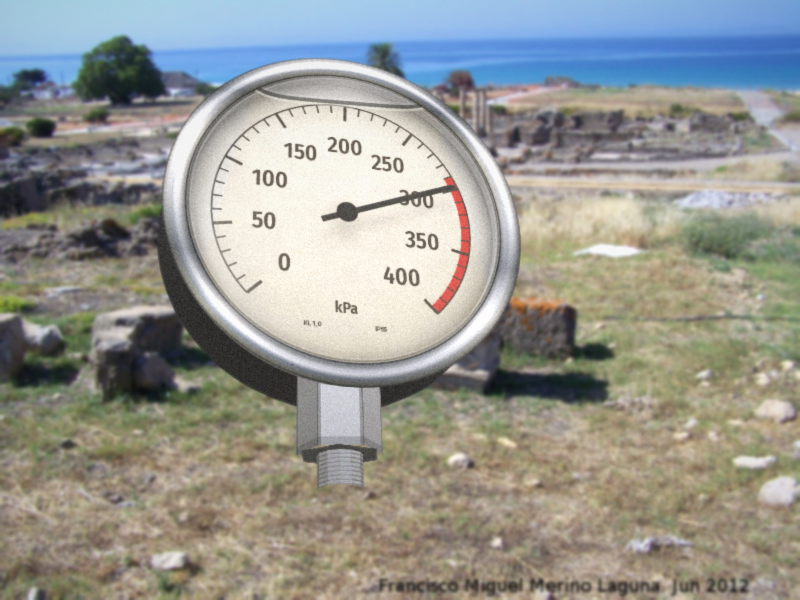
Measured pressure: 300
